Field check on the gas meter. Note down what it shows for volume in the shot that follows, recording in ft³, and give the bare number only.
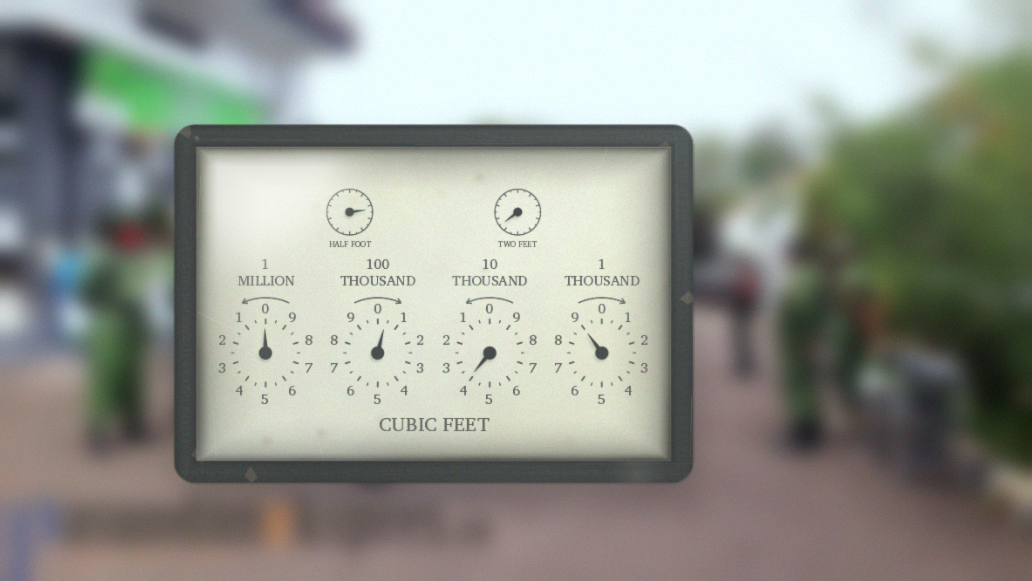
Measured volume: 3900
